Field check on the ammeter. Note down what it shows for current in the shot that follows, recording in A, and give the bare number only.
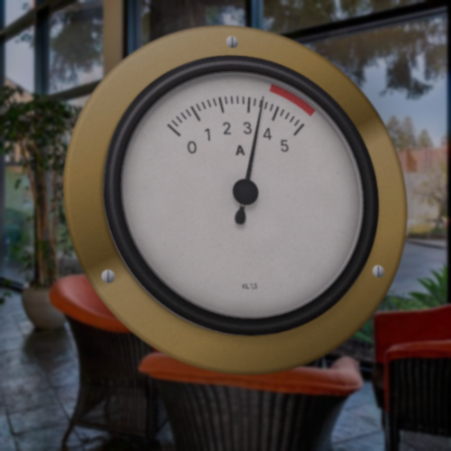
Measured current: 3.4
